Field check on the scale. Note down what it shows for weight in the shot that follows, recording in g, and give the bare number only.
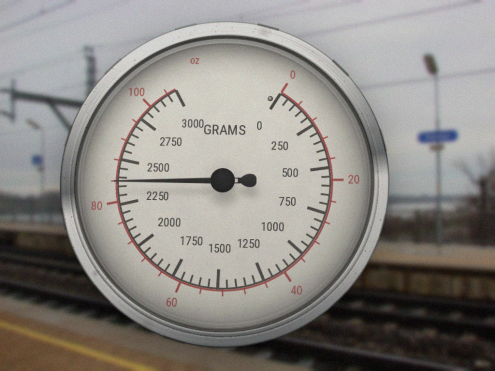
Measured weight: 2375
